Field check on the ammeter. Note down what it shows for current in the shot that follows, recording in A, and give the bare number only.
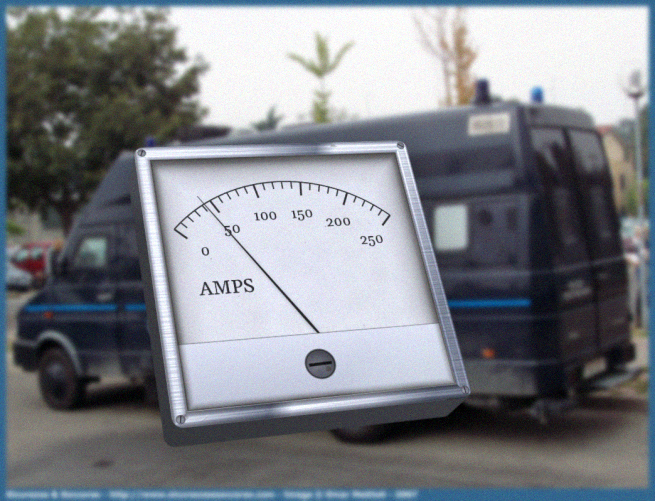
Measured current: 40
